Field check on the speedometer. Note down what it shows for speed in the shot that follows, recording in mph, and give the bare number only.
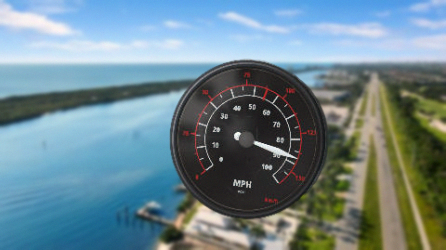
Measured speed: 87.5
